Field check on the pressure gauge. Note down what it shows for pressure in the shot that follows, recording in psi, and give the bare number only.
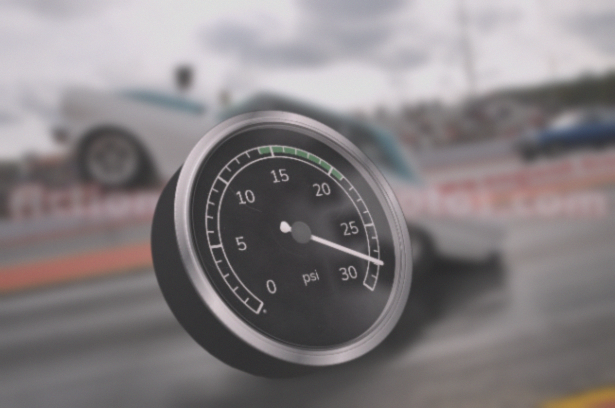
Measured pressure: 28
